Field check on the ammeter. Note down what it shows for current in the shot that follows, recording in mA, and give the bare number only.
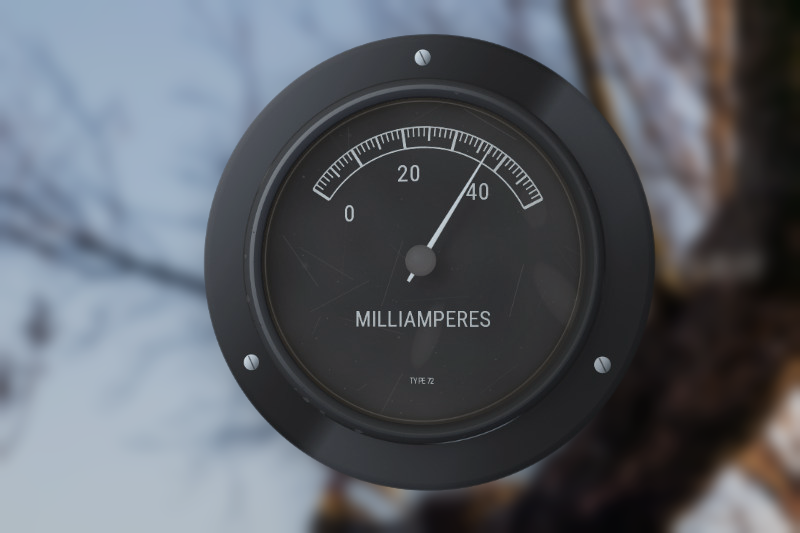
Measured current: 37
